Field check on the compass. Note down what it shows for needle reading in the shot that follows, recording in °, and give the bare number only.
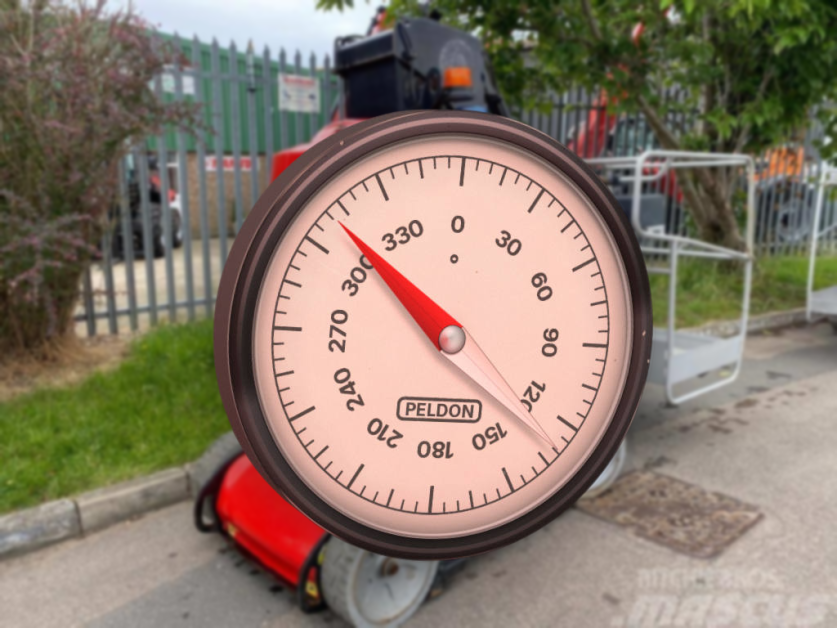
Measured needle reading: 310
